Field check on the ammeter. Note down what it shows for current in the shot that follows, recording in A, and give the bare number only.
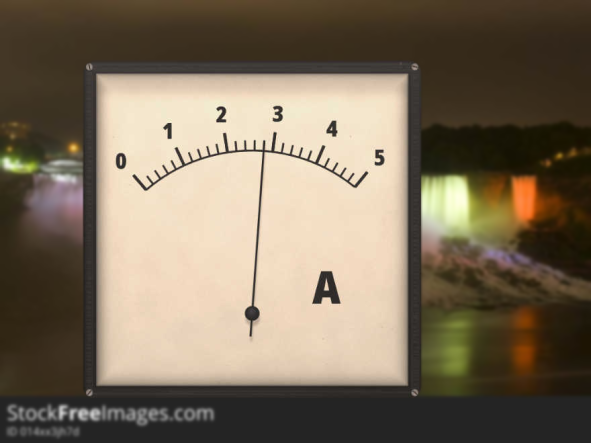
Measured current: 2.8
